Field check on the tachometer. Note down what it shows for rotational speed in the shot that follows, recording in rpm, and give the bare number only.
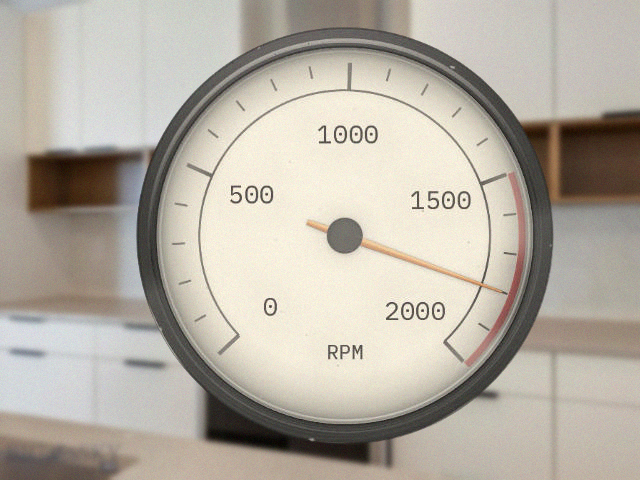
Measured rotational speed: 1800
